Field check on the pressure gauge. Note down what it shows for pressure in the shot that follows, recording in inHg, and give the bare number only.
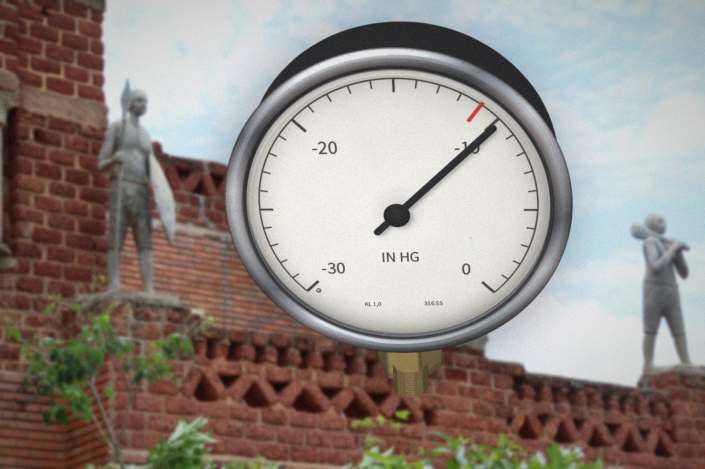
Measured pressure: -10
